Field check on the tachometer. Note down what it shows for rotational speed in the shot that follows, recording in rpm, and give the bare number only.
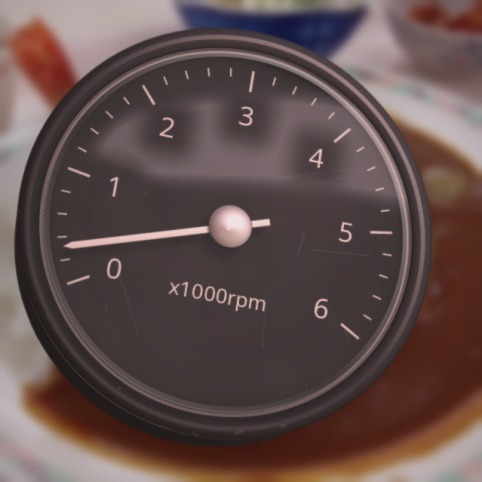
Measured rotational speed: 300
